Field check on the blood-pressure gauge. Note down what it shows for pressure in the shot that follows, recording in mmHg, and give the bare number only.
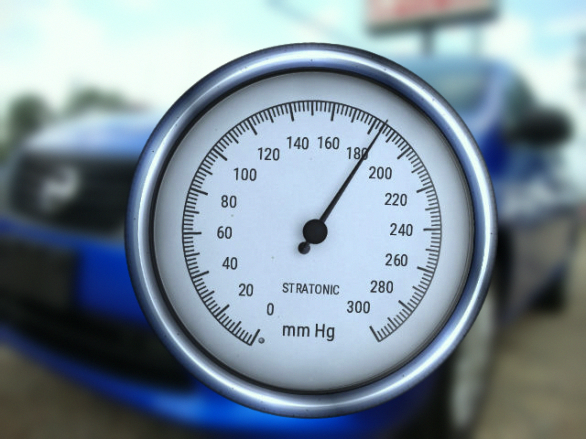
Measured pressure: 184
